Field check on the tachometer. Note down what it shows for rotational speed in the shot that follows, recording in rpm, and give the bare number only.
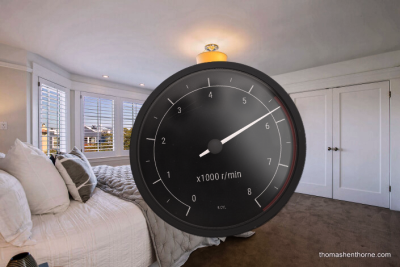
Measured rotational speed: 5750
